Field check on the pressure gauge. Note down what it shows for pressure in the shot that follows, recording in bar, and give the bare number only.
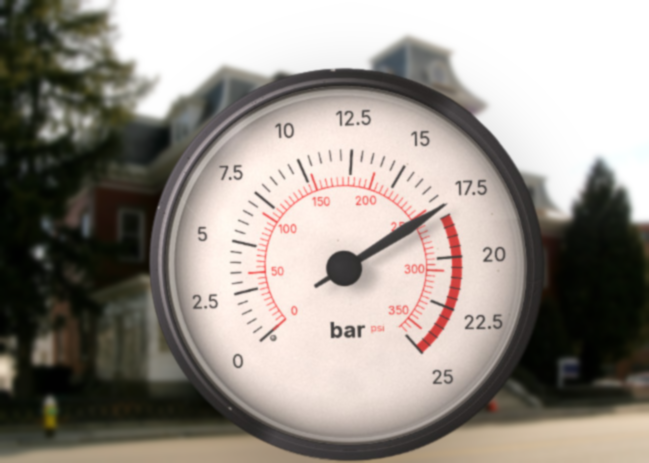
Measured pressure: 17.5
